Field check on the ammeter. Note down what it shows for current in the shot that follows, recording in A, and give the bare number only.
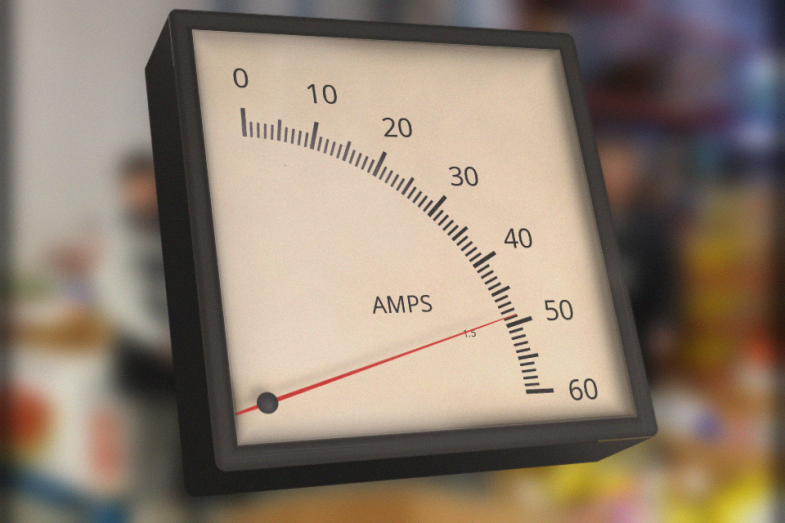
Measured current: 49
